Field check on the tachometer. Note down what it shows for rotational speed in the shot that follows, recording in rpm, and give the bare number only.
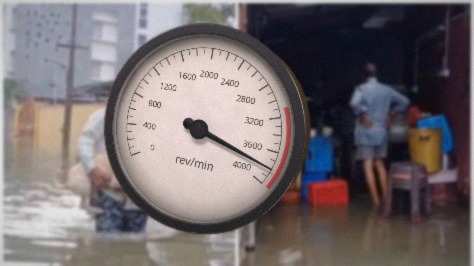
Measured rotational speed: 3800
